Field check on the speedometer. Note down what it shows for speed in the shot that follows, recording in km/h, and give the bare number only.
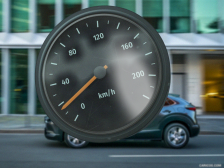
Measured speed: 15
